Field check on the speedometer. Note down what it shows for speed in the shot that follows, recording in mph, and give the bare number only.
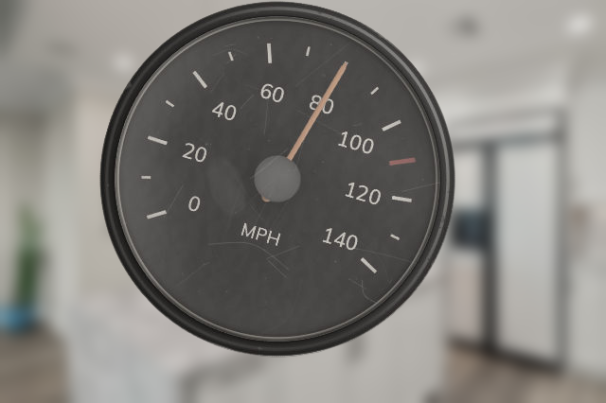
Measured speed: 80
